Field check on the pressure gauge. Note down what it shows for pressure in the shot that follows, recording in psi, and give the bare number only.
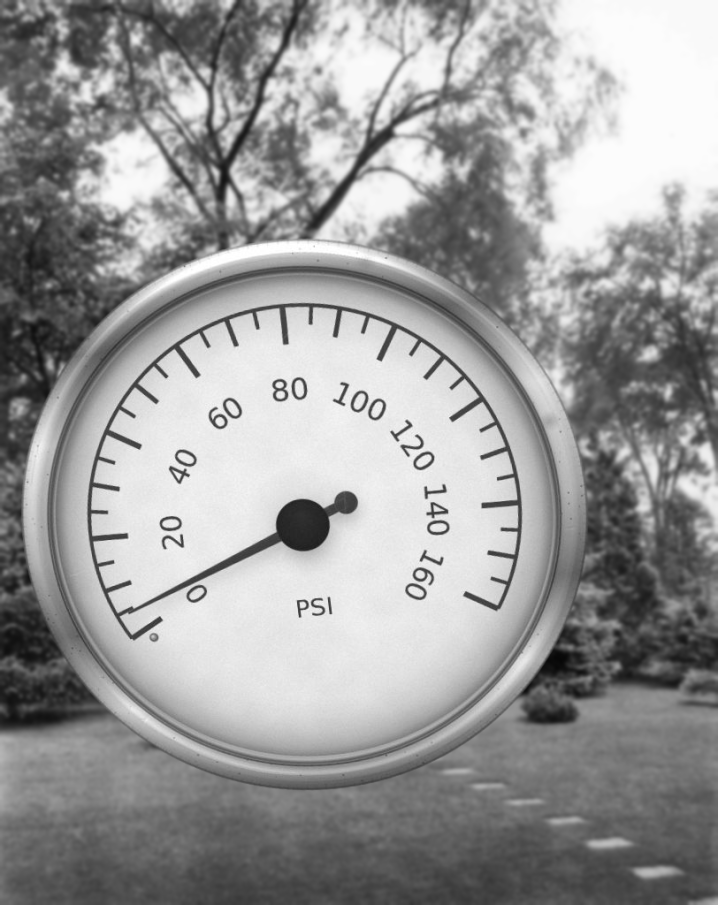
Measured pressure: 5
